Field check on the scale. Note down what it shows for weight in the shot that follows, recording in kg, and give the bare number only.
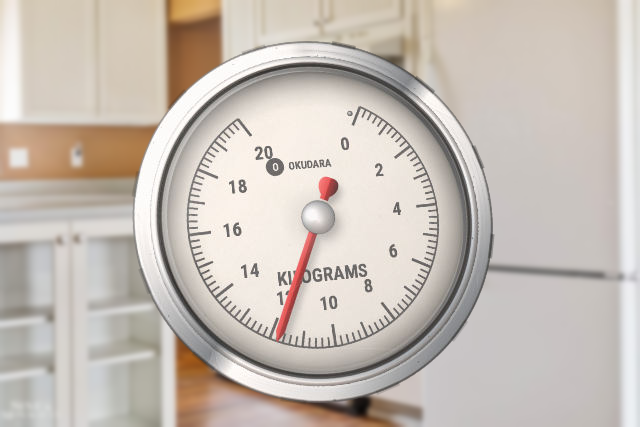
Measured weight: 11.8
